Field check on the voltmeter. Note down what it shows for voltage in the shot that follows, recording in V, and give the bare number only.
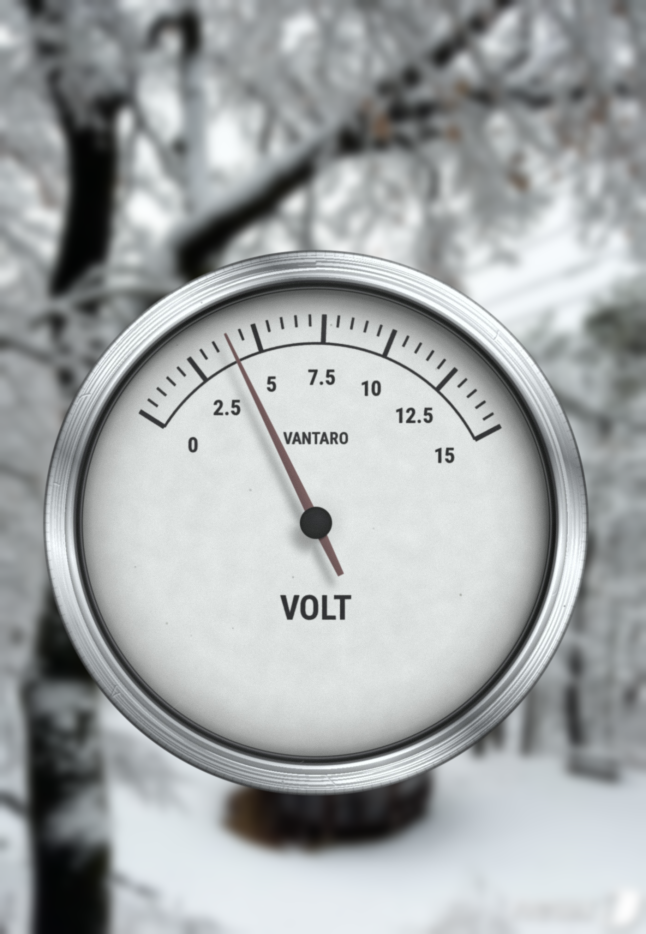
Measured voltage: 4
